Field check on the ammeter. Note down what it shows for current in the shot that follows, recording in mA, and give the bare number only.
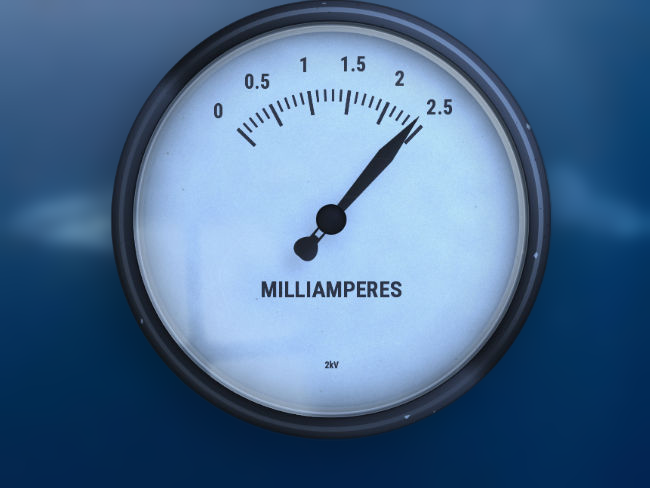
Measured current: 2.4
